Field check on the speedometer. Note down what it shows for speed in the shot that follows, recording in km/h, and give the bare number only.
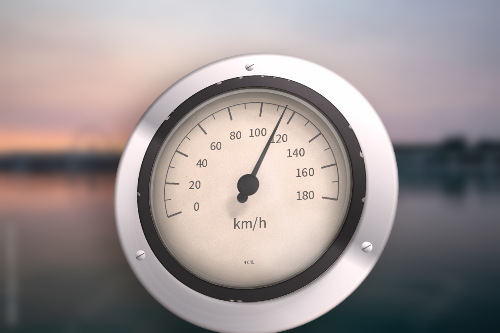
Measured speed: 115
